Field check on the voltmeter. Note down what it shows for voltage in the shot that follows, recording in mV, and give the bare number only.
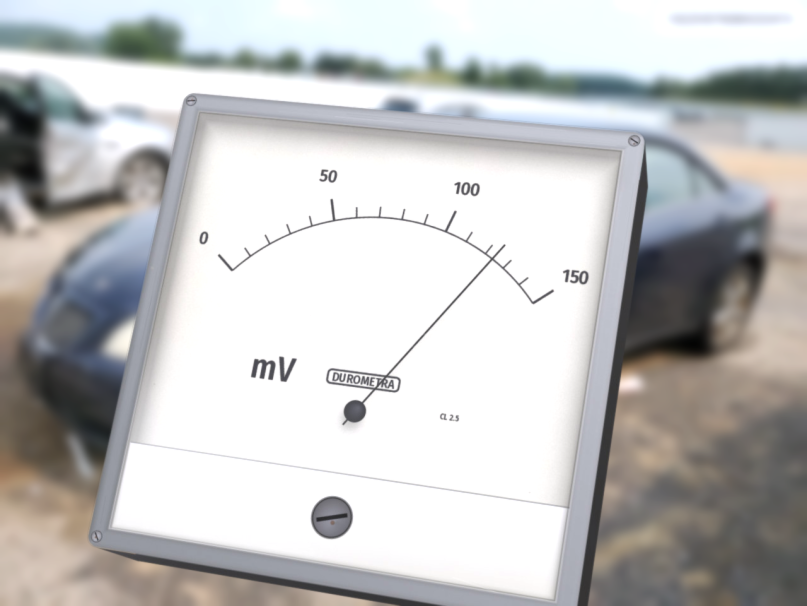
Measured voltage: 125
